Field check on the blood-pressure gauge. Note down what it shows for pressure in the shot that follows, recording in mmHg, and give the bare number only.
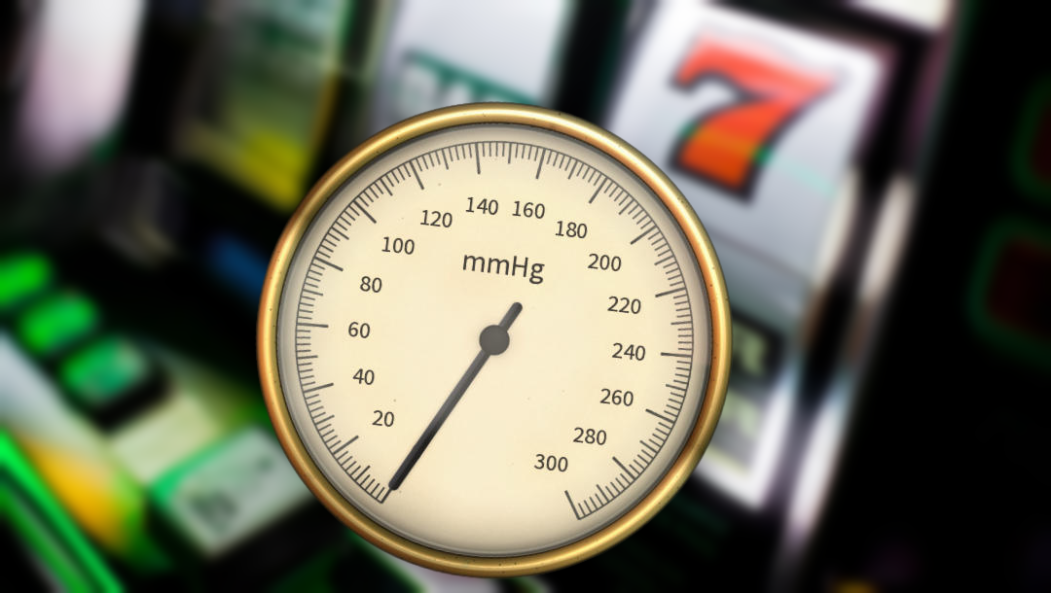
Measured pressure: 0
